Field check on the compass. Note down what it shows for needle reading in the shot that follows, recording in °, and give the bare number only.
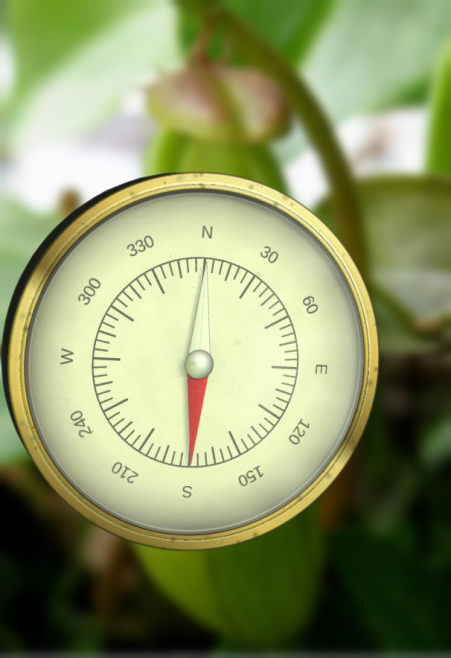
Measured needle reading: 180
